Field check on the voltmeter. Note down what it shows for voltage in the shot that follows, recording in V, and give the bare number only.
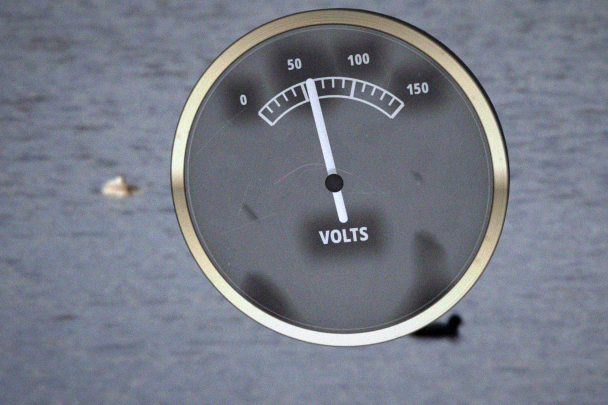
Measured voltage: 60
